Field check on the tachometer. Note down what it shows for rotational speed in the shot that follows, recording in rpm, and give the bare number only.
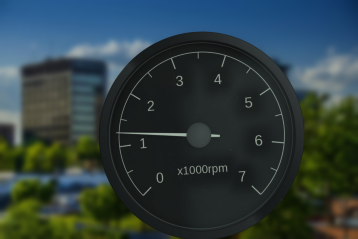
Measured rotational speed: 1250
